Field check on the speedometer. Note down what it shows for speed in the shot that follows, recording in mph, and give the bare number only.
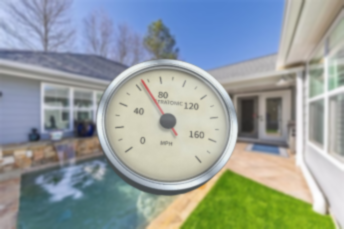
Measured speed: 65
